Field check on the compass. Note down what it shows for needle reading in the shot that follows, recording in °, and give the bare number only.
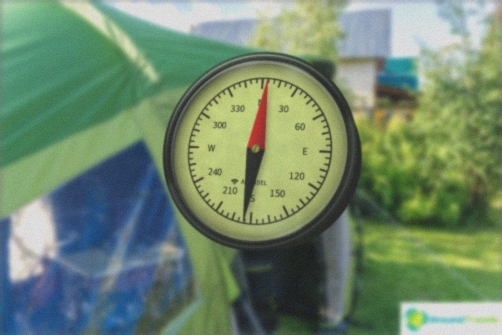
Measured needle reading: 5
